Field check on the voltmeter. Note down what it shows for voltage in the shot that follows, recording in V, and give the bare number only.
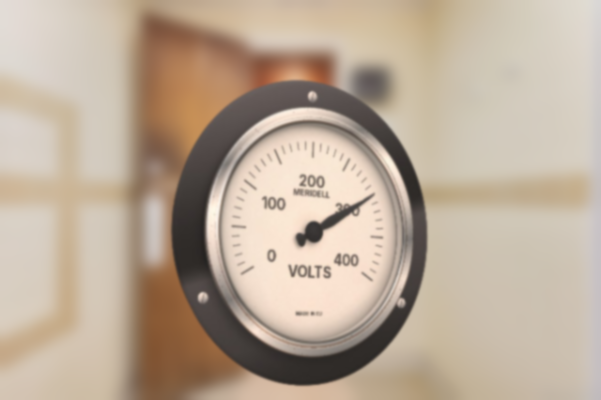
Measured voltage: 300
